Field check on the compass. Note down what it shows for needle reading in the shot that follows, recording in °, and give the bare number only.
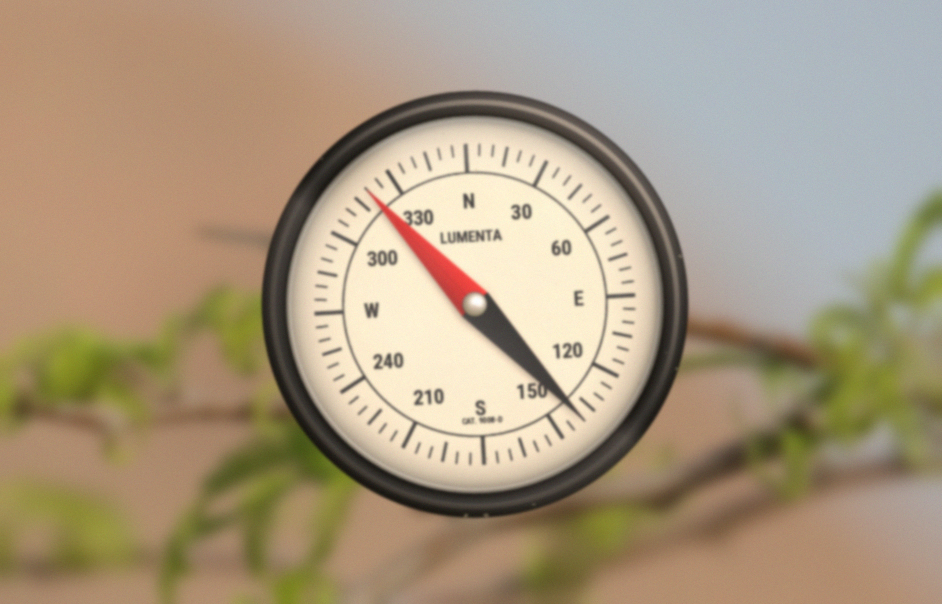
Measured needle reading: 320
